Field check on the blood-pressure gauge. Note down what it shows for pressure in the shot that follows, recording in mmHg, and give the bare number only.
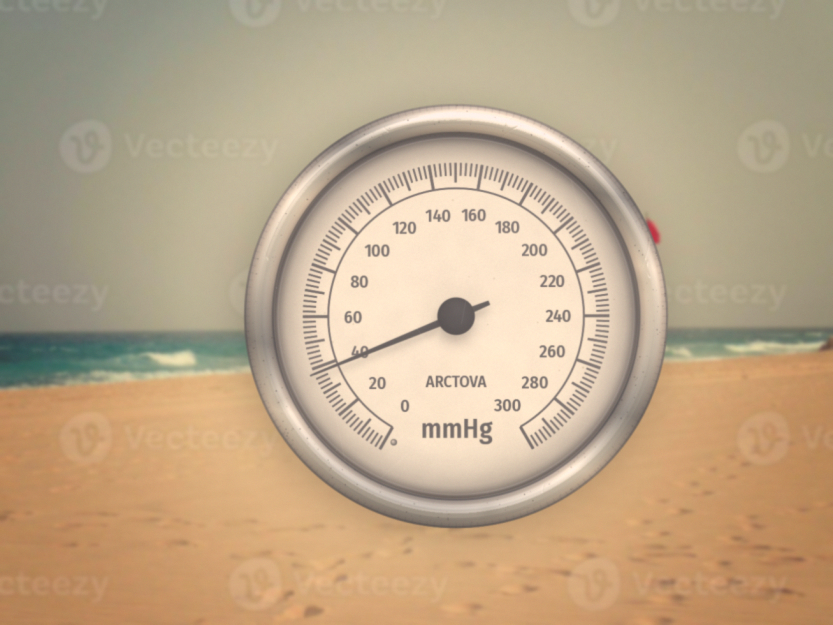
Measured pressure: 38
